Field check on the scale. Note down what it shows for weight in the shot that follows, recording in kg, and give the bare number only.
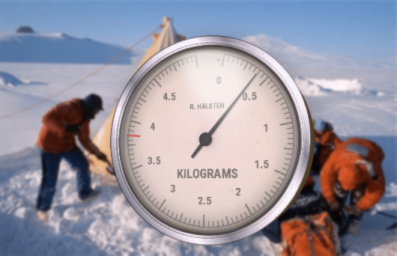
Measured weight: 0.4
